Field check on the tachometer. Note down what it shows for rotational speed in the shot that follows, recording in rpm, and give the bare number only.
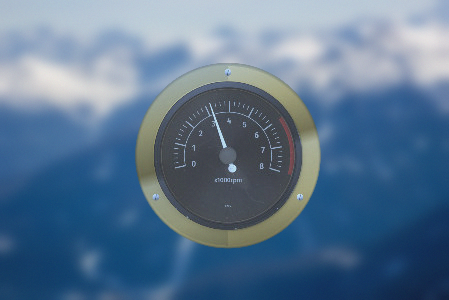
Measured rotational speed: 3200
